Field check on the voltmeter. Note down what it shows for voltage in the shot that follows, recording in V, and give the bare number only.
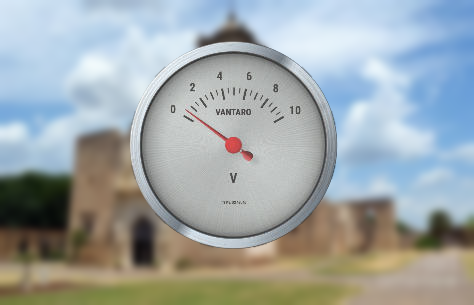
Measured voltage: 0.5
